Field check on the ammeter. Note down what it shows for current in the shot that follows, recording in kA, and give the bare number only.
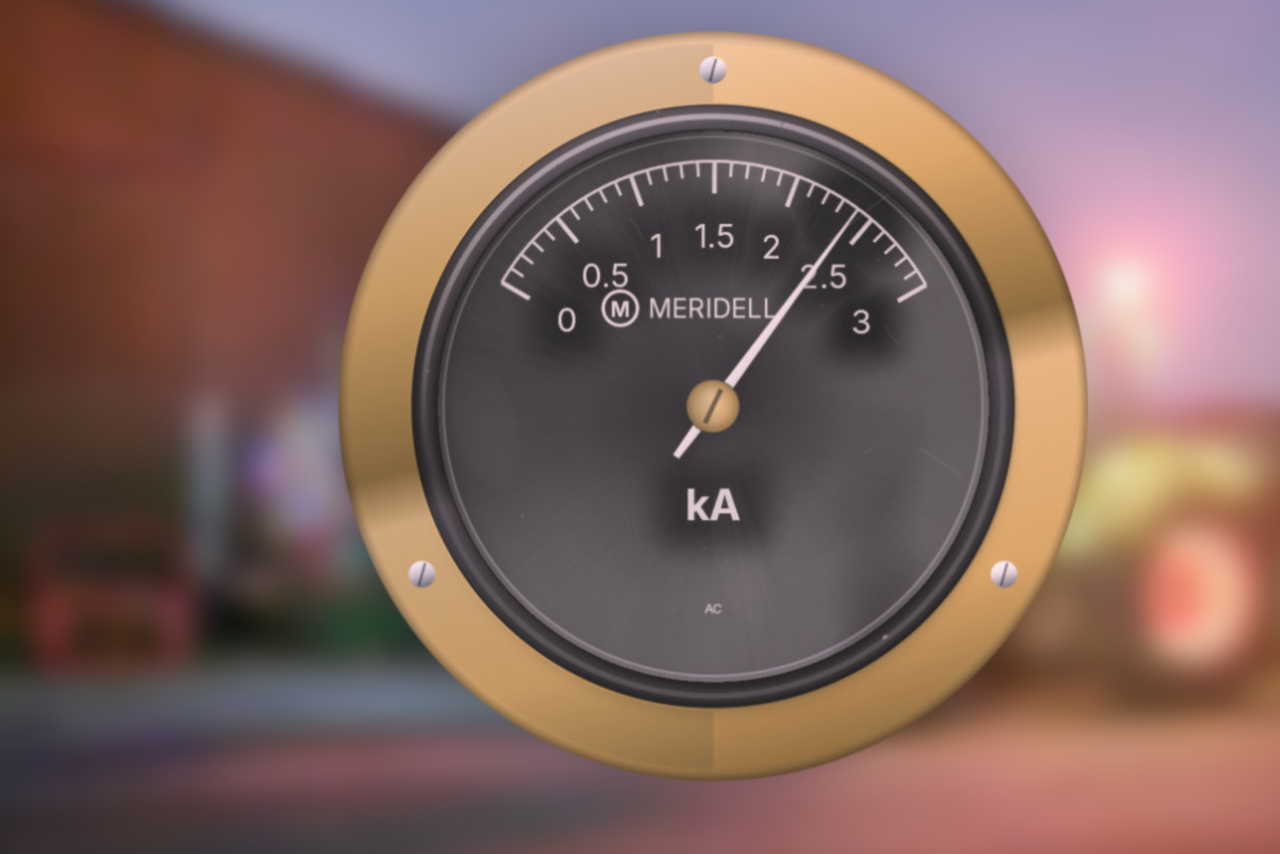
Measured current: 2.4
